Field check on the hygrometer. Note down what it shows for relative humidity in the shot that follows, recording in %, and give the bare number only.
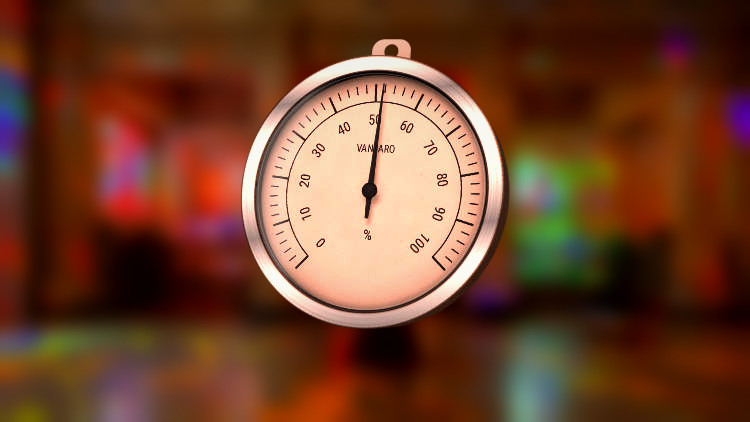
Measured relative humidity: 52
